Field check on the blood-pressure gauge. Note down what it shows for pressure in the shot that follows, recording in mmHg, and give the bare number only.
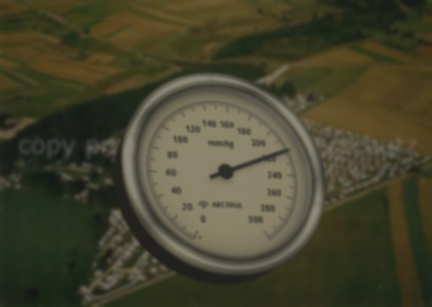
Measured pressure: 220
